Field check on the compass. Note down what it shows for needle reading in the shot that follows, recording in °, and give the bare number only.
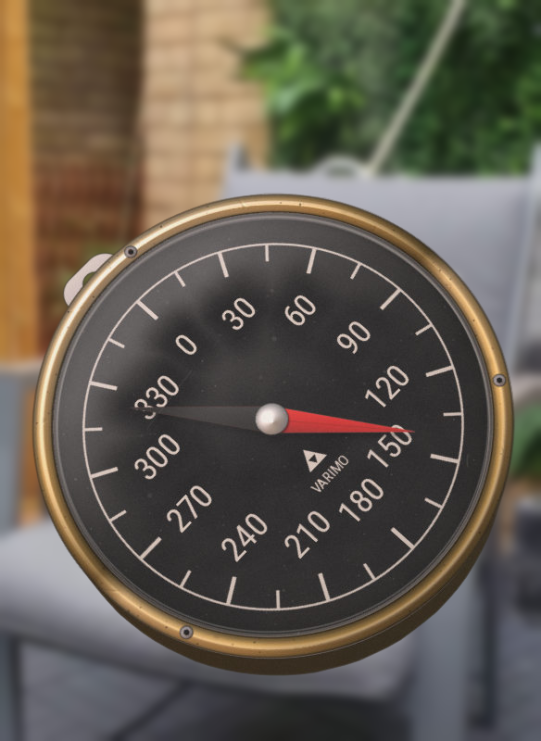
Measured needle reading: 142.5
